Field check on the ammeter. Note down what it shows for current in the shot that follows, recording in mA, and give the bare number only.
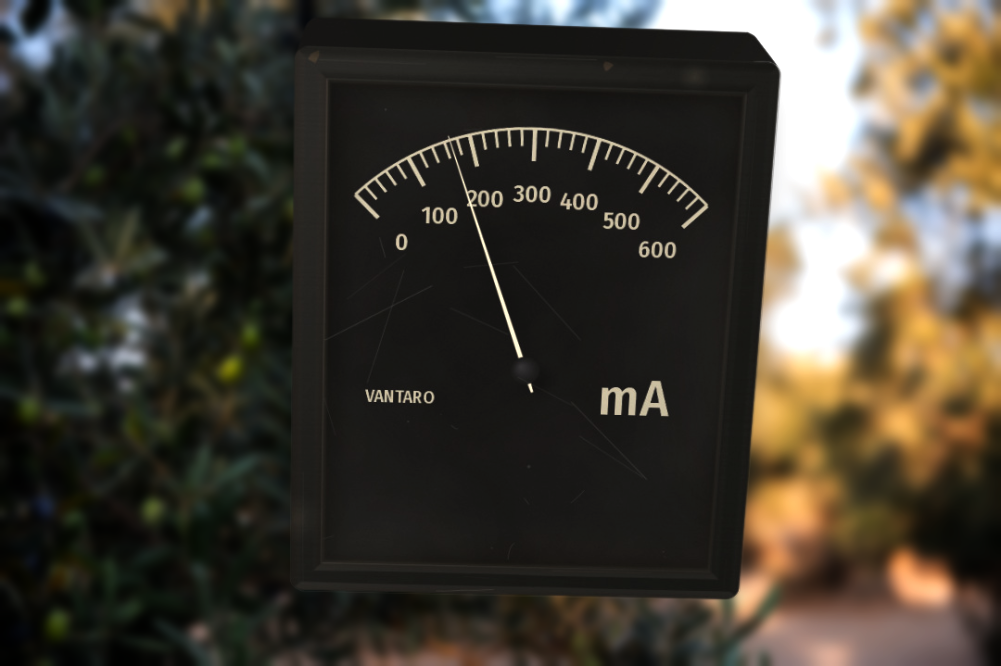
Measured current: 170
